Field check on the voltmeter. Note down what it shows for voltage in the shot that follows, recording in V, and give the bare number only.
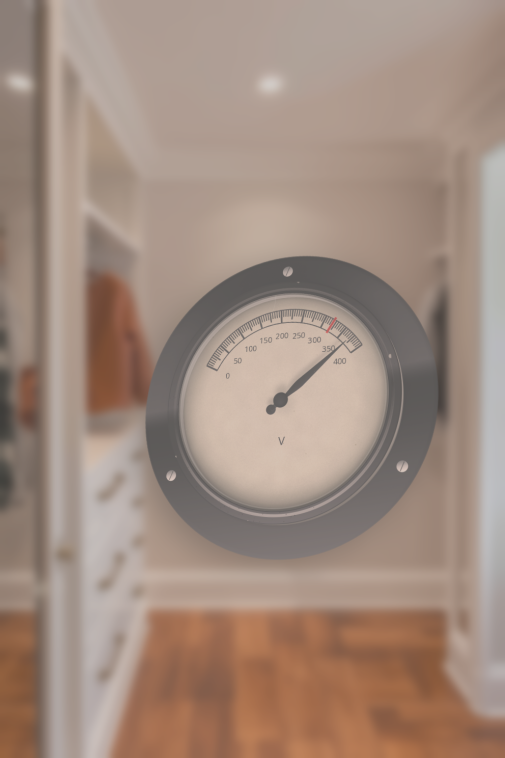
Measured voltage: 375
